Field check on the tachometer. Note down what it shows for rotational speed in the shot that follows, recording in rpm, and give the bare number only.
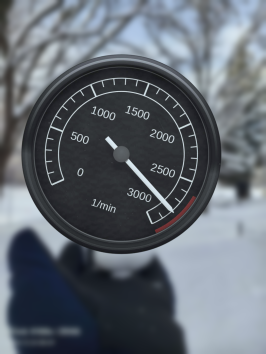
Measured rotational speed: 2800
